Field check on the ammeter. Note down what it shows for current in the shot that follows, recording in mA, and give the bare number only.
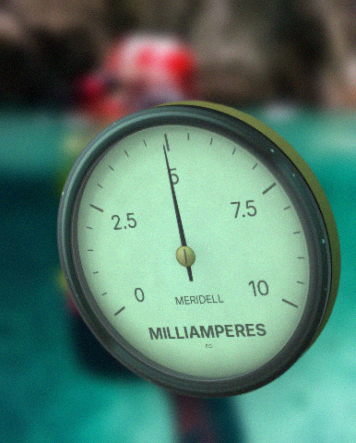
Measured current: 5
